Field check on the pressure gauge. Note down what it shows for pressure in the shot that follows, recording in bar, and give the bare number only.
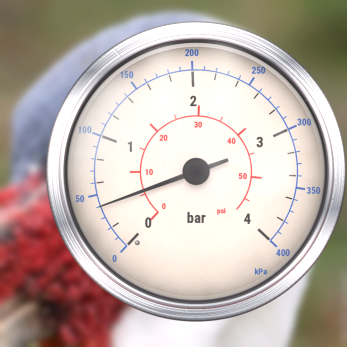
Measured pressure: 0.4
